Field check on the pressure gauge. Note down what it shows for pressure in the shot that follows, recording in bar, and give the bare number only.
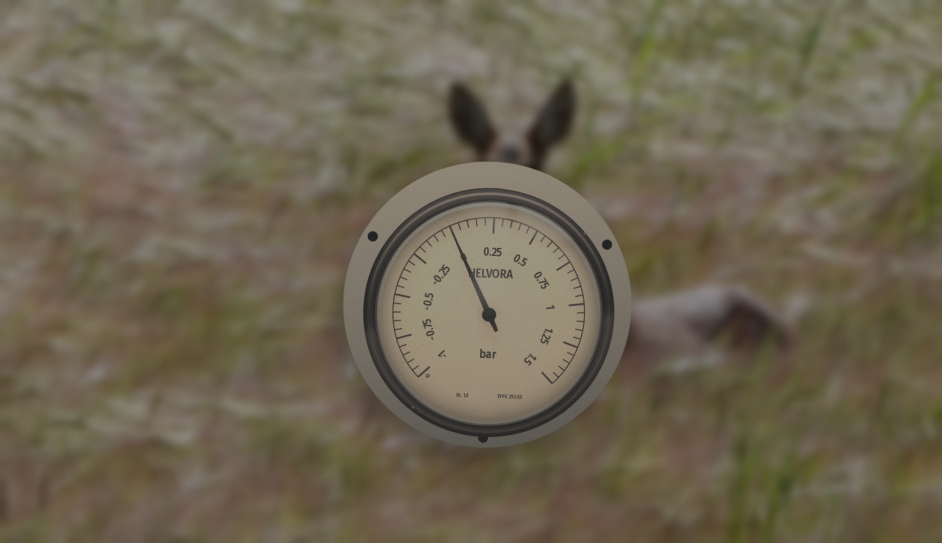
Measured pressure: 0
